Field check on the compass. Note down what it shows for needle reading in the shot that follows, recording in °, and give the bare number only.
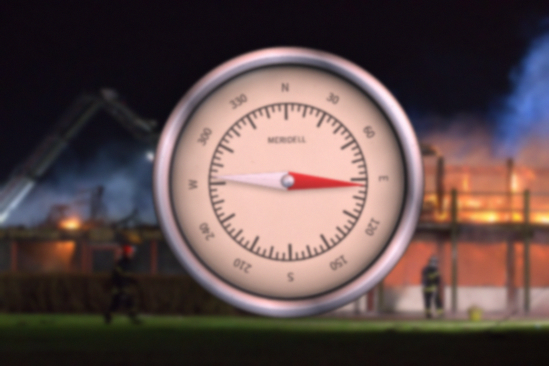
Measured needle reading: 95
